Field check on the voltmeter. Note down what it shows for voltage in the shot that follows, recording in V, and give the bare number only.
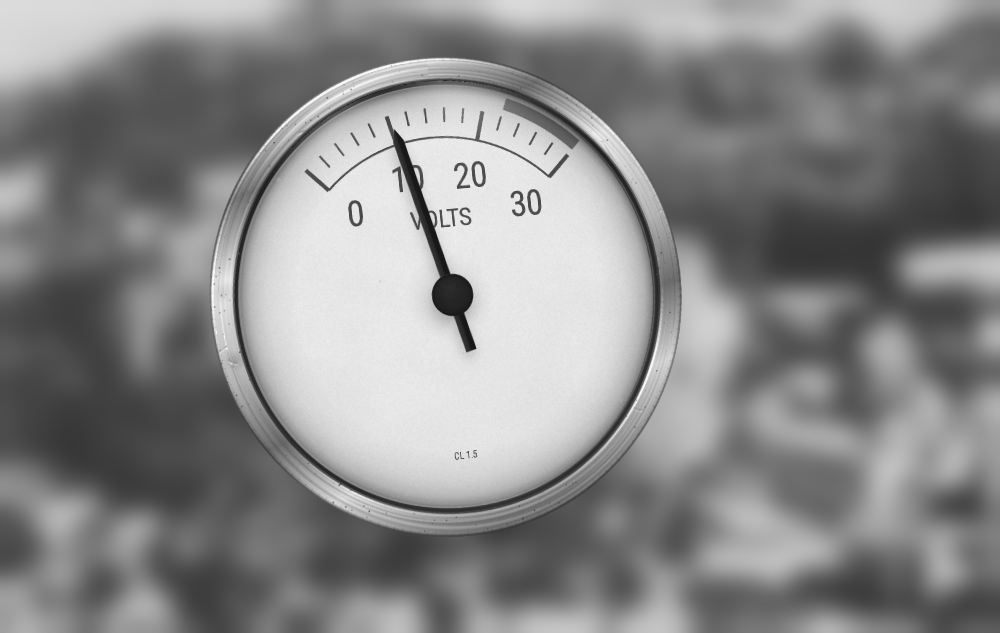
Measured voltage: 10
